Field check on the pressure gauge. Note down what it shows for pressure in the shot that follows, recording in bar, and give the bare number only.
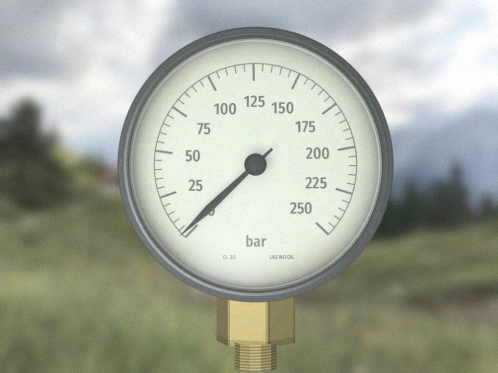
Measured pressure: 2.5
